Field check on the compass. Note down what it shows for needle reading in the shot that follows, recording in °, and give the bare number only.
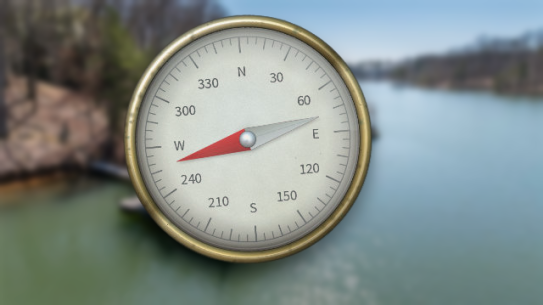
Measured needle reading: 257.5
